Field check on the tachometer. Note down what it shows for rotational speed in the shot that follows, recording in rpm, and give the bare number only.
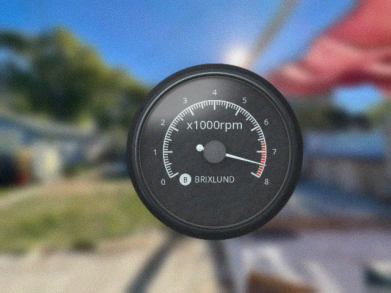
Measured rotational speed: 7500
